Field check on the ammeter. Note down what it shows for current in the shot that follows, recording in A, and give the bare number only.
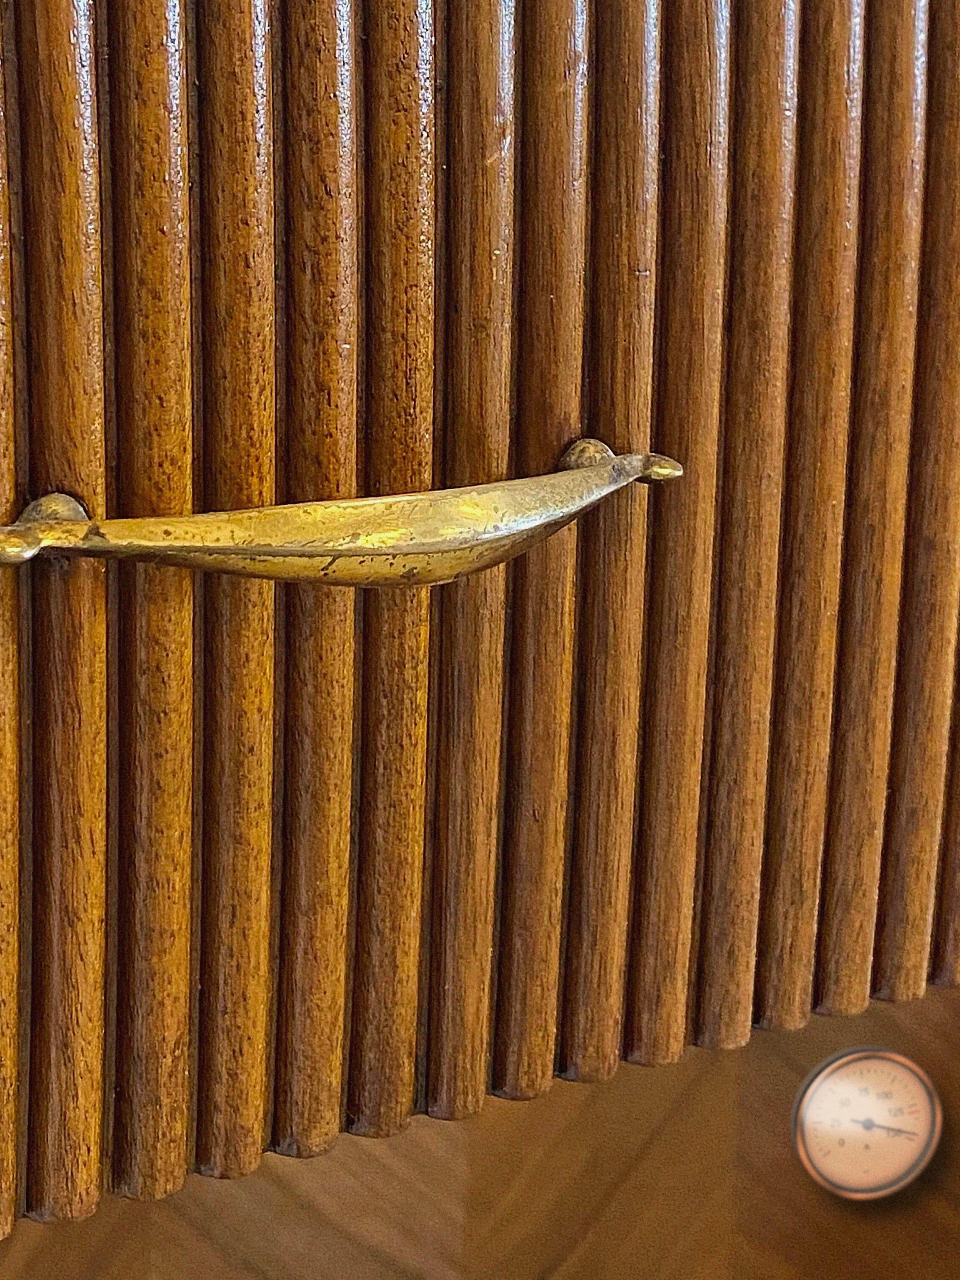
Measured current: 145
